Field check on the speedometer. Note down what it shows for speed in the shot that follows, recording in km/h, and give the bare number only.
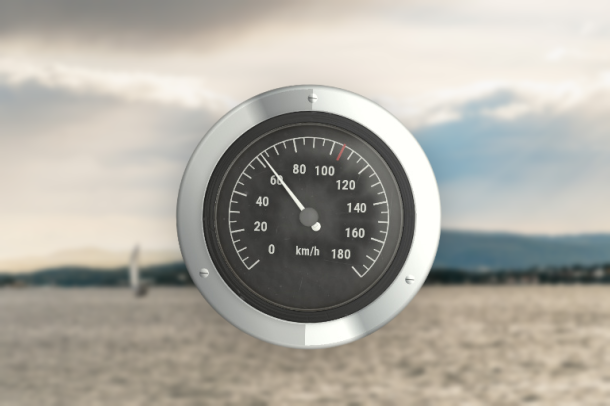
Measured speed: 62.5
